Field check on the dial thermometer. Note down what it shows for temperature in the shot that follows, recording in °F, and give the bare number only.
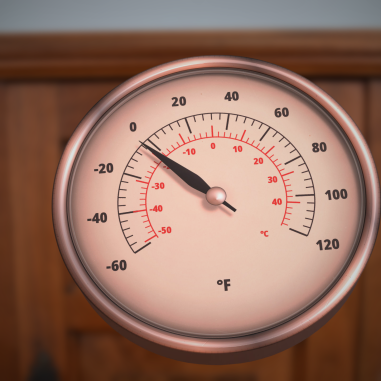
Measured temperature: -4
